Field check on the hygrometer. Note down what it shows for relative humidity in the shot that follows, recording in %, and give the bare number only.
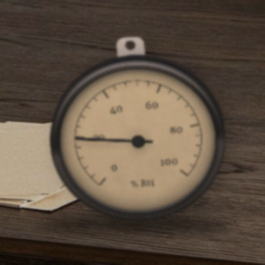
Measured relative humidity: 20
